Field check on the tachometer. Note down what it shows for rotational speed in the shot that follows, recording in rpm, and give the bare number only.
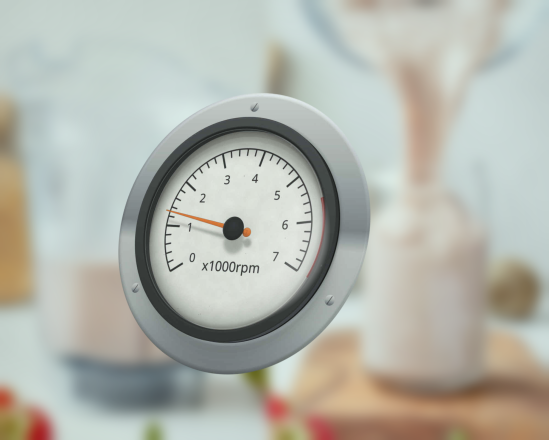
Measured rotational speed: 1300
